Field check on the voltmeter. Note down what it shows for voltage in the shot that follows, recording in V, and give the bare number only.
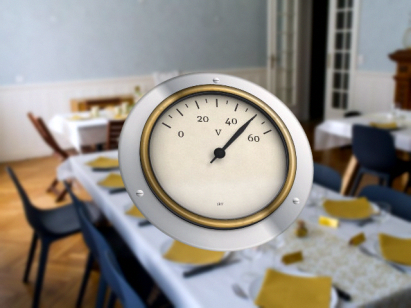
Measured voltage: 50
